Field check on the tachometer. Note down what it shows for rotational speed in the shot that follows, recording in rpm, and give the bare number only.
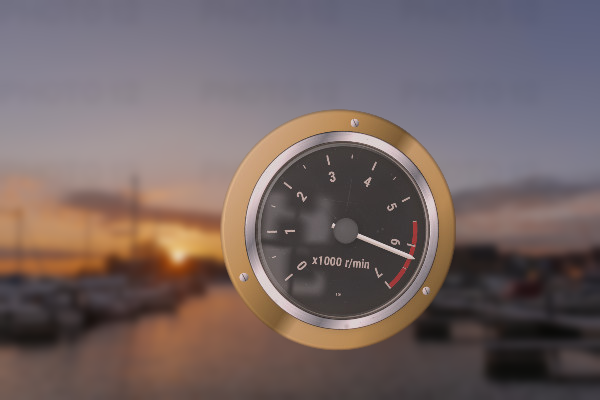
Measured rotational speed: 6250
